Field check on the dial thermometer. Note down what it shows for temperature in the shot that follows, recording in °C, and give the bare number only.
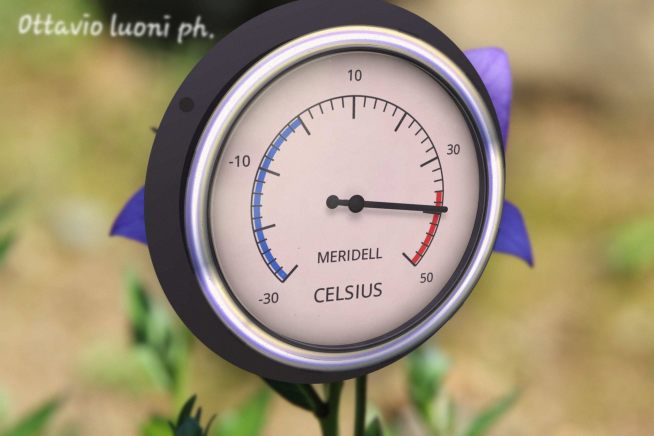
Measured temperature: 39
